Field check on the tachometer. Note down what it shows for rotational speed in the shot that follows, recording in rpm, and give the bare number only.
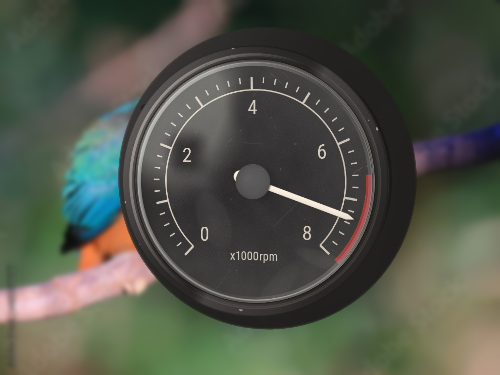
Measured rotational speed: 7300
